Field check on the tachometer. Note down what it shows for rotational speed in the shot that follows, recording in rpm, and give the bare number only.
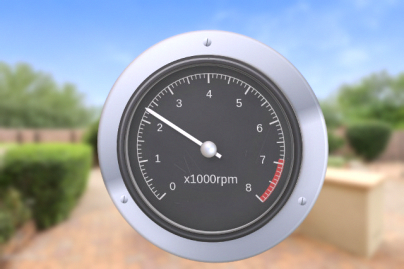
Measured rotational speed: 2300
